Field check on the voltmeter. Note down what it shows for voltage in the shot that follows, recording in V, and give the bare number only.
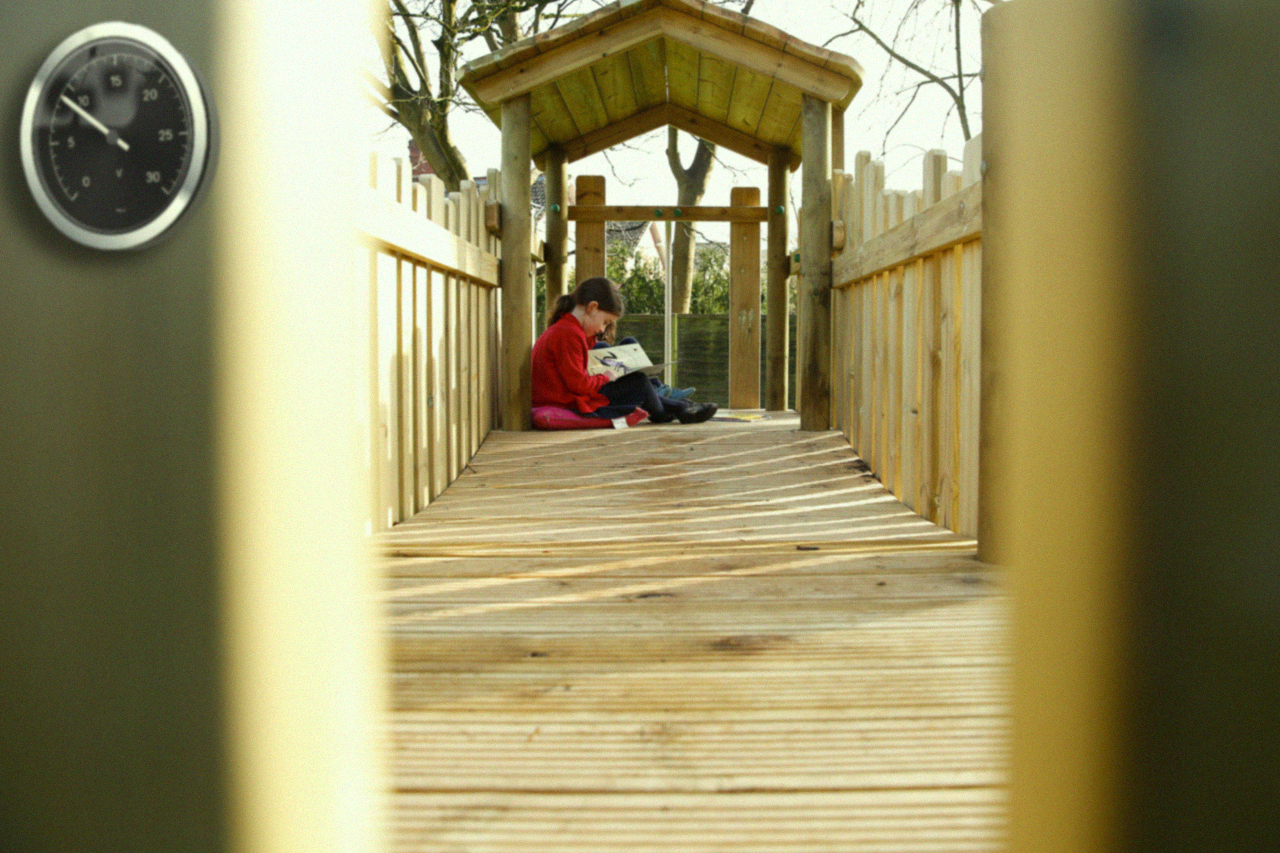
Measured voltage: 9
